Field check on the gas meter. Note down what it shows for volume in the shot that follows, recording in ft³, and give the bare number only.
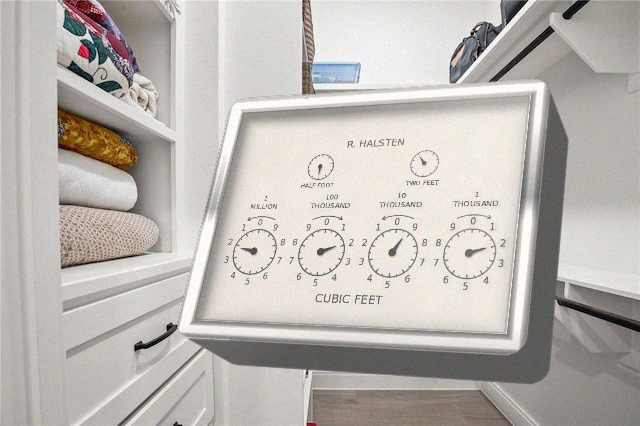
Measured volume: 219200
